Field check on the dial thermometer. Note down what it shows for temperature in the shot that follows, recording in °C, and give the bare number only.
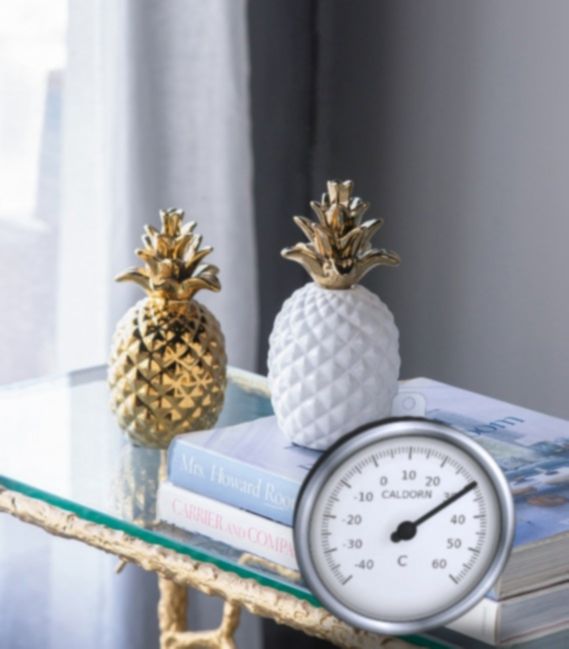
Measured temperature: 30
